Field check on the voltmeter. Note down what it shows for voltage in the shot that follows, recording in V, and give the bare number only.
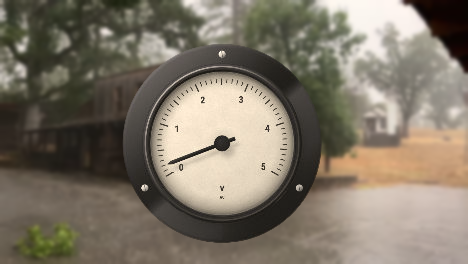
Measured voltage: 0.2
